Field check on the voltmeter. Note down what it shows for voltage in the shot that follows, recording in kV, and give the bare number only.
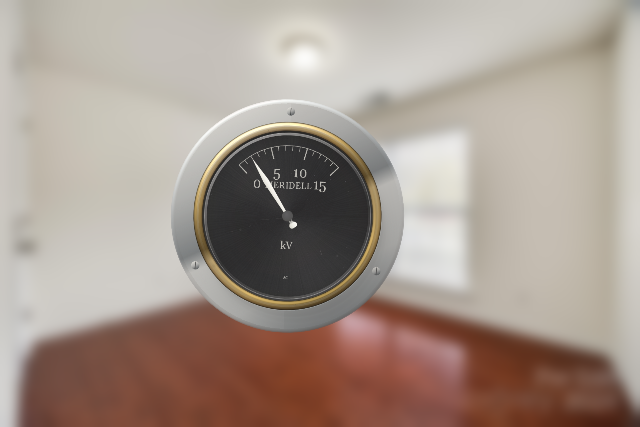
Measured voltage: 2
